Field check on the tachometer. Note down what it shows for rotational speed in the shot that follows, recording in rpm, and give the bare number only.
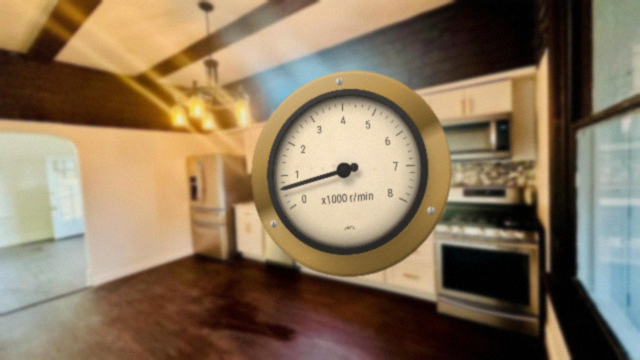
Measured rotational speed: 600
